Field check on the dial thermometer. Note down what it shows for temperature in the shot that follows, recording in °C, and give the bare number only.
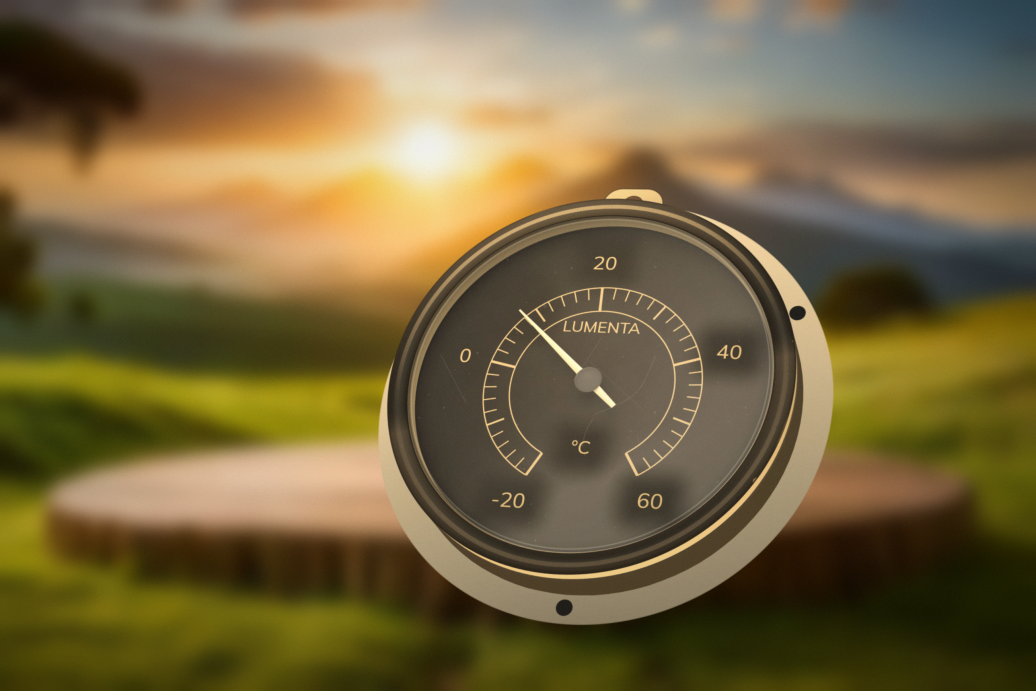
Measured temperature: 8
